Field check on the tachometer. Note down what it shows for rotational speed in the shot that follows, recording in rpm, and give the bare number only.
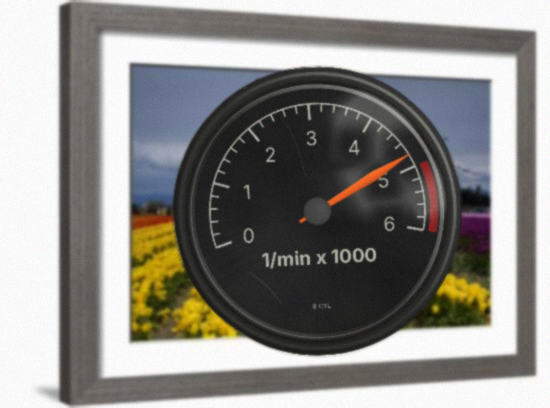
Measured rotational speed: 4800
